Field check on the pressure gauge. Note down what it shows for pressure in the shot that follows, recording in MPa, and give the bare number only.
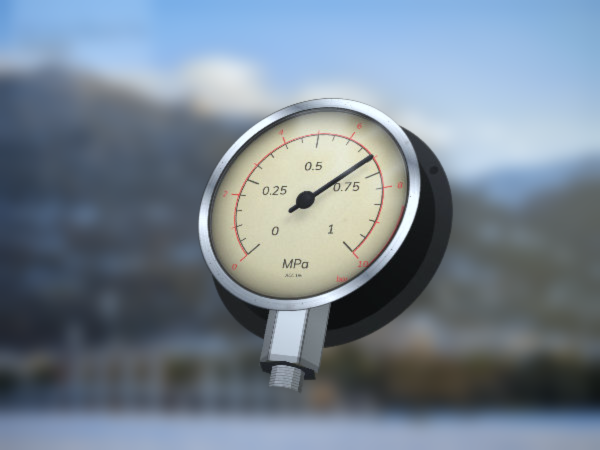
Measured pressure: 0.7
